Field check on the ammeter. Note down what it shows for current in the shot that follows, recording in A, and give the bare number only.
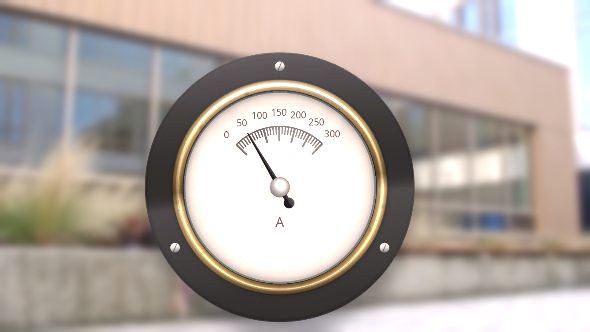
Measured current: 50
